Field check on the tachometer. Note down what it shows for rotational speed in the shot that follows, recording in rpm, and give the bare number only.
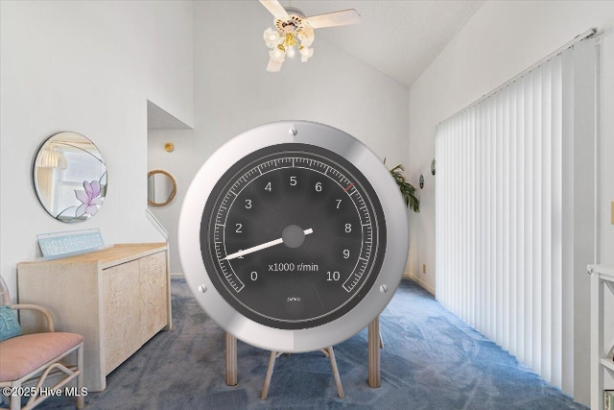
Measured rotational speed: 1000
